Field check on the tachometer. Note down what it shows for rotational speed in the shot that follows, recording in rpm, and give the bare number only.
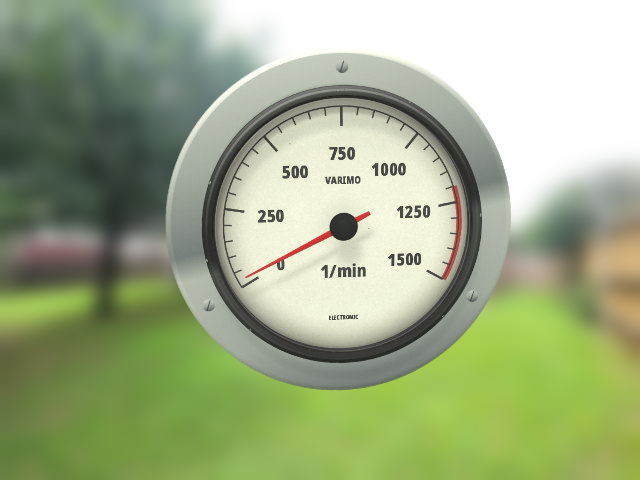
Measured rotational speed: 25
